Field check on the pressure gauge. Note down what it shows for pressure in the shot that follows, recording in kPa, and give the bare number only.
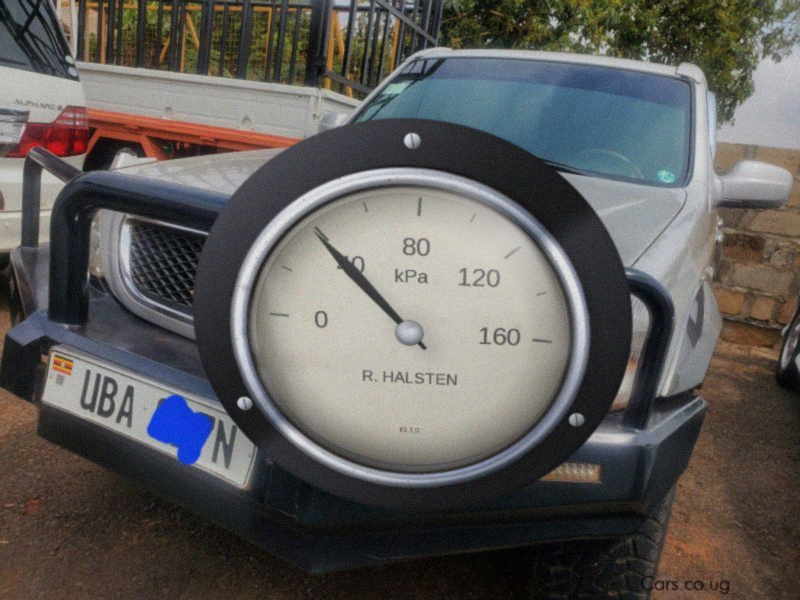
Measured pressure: 40
